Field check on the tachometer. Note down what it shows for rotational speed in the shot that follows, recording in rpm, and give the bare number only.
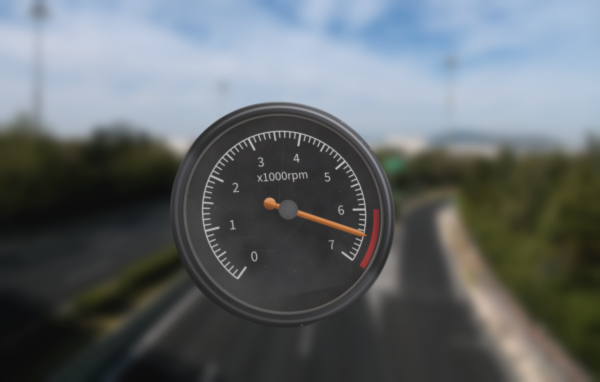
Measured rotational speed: 6500
